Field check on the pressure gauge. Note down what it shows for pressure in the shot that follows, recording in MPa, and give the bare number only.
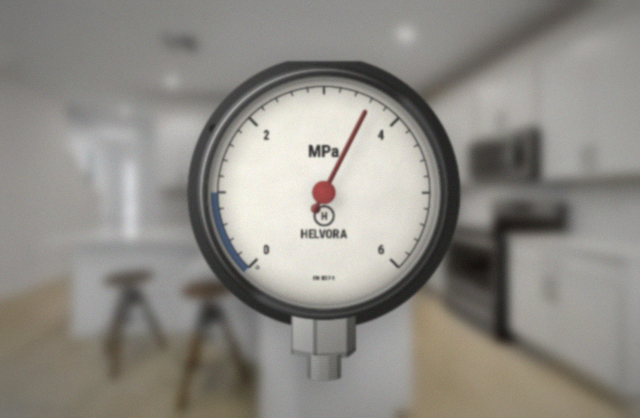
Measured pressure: 3.6
